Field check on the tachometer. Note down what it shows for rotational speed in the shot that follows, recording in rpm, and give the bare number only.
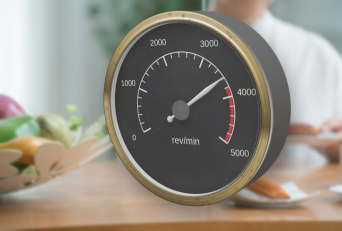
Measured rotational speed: 3600
